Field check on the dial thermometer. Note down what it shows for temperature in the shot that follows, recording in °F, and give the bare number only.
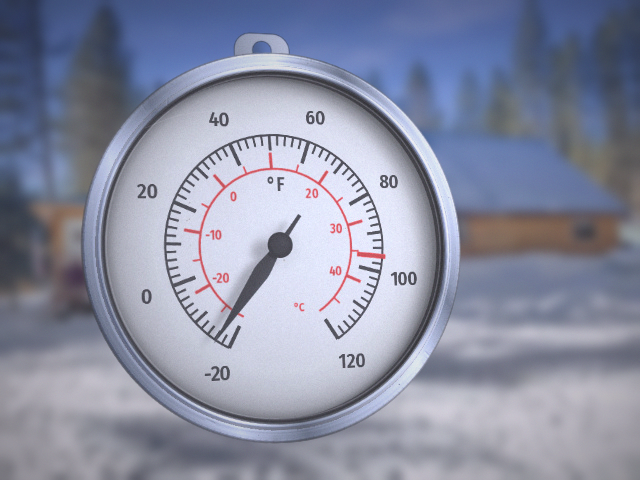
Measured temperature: -16
